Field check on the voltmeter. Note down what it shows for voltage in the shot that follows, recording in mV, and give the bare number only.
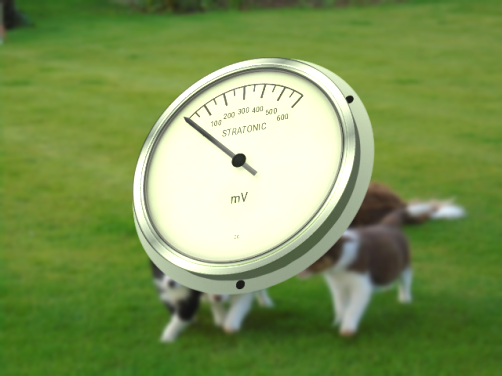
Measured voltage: 0
